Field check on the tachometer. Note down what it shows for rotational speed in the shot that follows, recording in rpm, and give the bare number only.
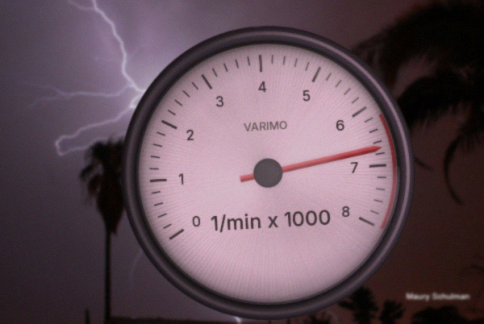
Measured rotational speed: 6700
